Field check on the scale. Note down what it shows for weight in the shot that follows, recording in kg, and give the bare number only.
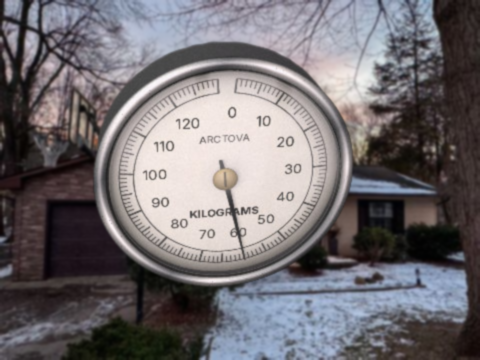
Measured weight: 60
